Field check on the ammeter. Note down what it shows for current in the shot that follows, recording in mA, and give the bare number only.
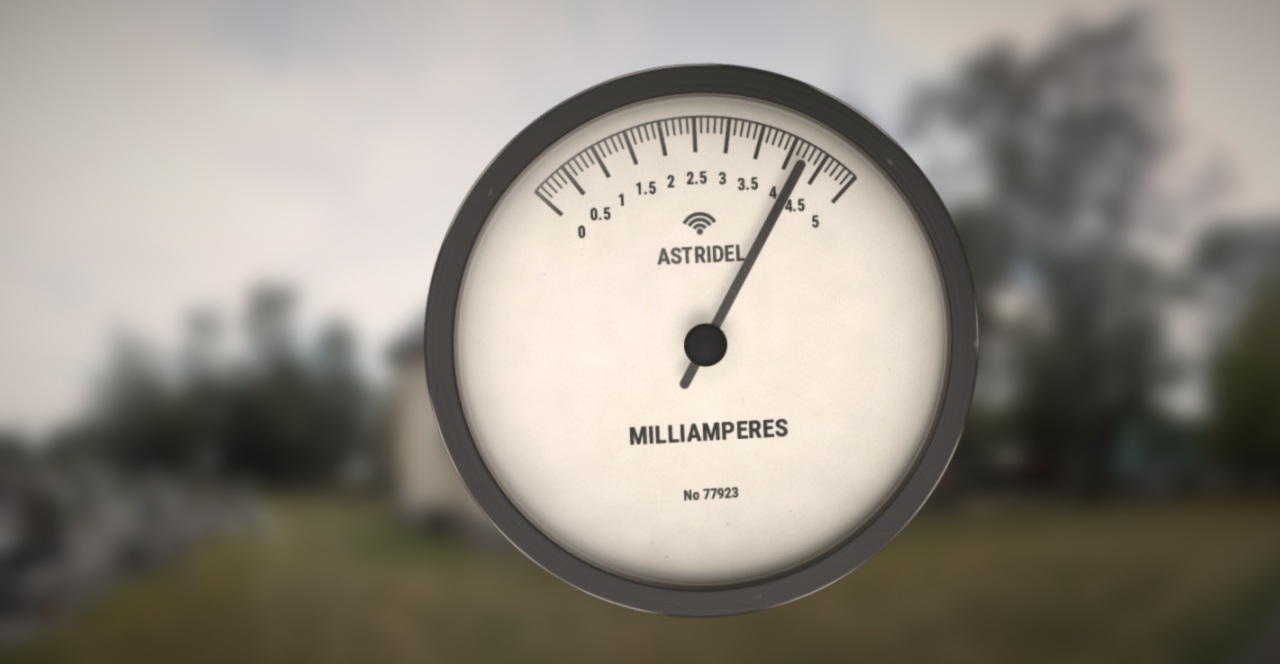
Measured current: 4.2
